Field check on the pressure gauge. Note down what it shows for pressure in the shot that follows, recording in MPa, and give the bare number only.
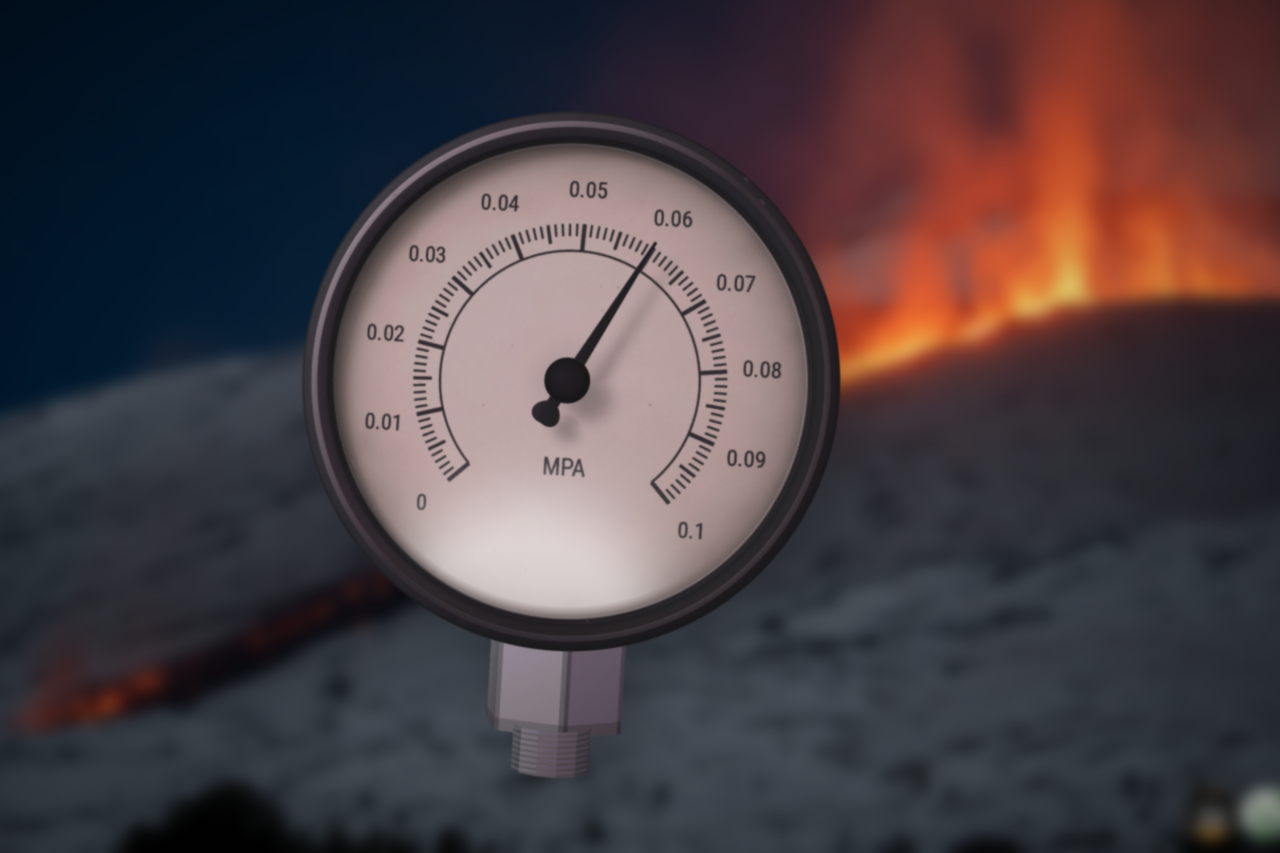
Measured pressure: 0.06
